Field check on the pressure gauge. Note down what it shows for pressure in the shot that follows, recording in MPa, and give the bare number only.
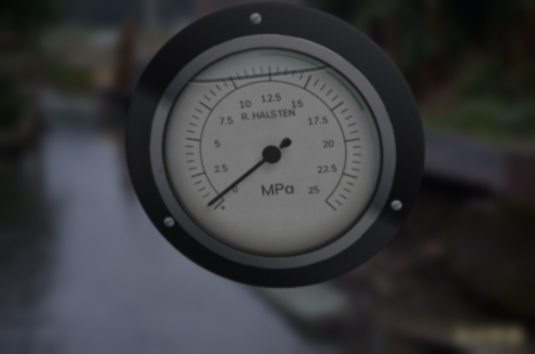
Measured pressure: 0.5
